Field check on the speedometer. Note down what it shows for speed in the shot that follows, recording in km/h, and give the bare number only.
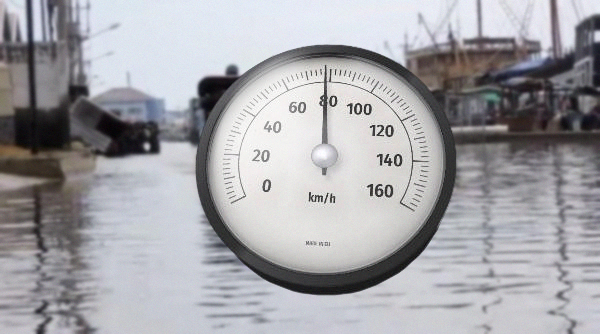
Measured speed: 78
